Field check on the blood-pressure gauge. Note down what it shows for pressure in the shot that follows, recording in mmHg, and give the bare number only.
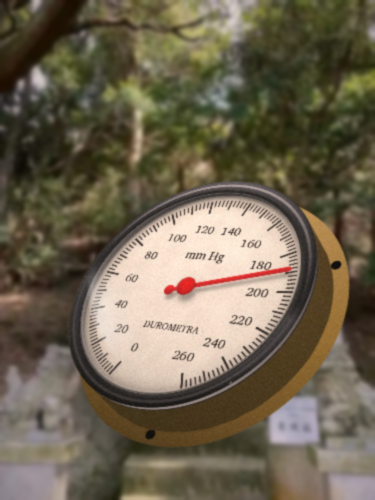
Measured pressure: 190
